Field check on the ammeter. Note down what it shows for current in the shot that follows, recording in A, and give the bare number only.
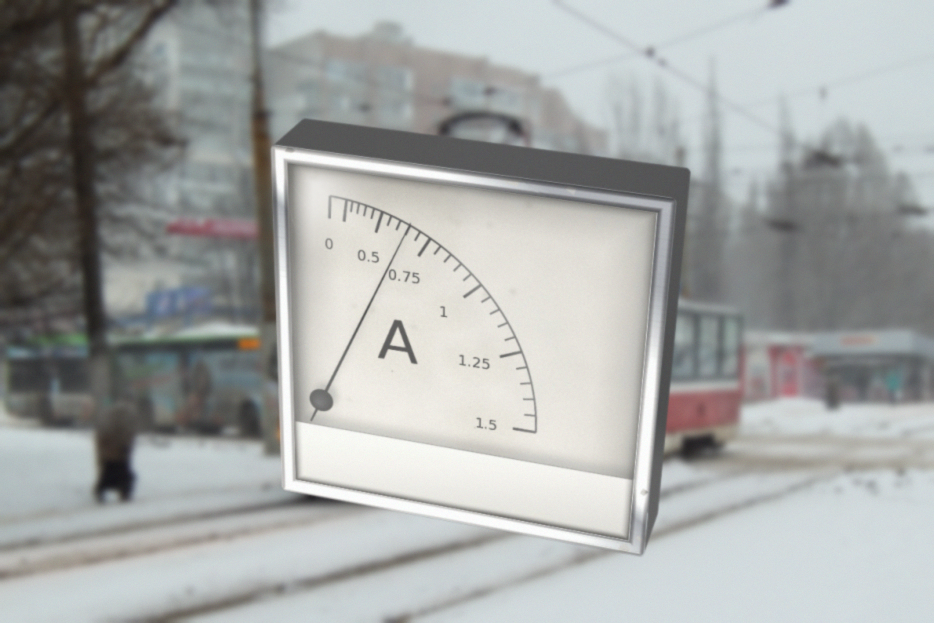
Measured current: 0.65
